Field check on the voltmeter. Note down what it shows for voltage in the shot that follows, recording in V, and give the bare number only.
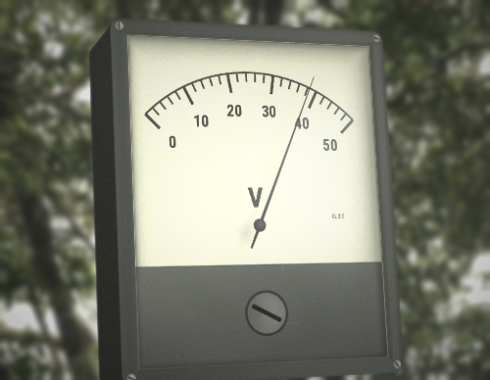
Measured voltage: 38
